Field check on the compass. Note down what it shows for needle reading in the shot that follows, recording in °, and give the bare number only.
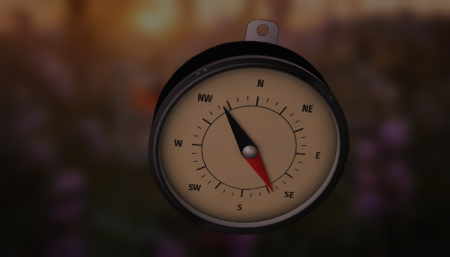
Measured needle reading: 145
